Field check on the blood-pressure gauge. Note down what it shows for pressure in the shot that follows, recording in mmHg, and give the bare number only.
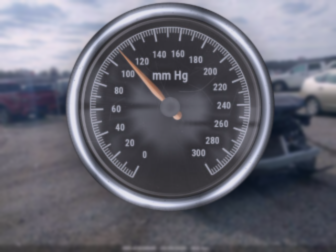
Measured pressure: 110
